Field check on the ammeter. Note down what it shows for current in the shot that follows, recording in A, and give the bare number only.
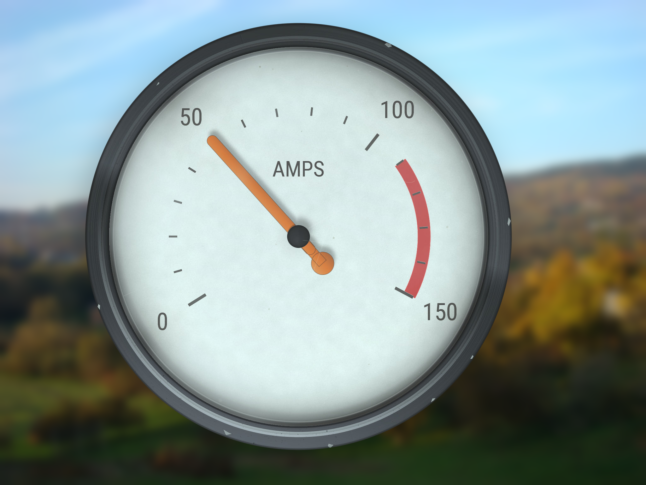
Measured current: 50
